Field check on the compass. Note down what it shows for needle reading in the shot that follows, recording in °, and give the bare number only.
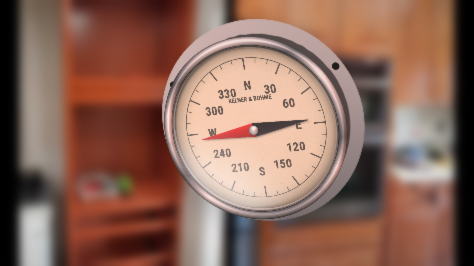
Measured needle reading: 265
